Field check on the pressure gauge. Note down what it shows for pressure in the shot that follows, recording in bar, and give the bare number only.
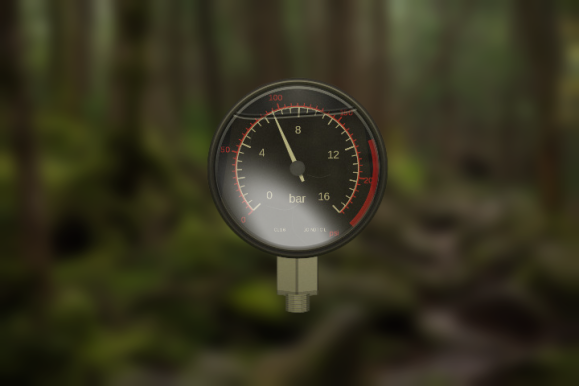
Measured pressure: 6.5
